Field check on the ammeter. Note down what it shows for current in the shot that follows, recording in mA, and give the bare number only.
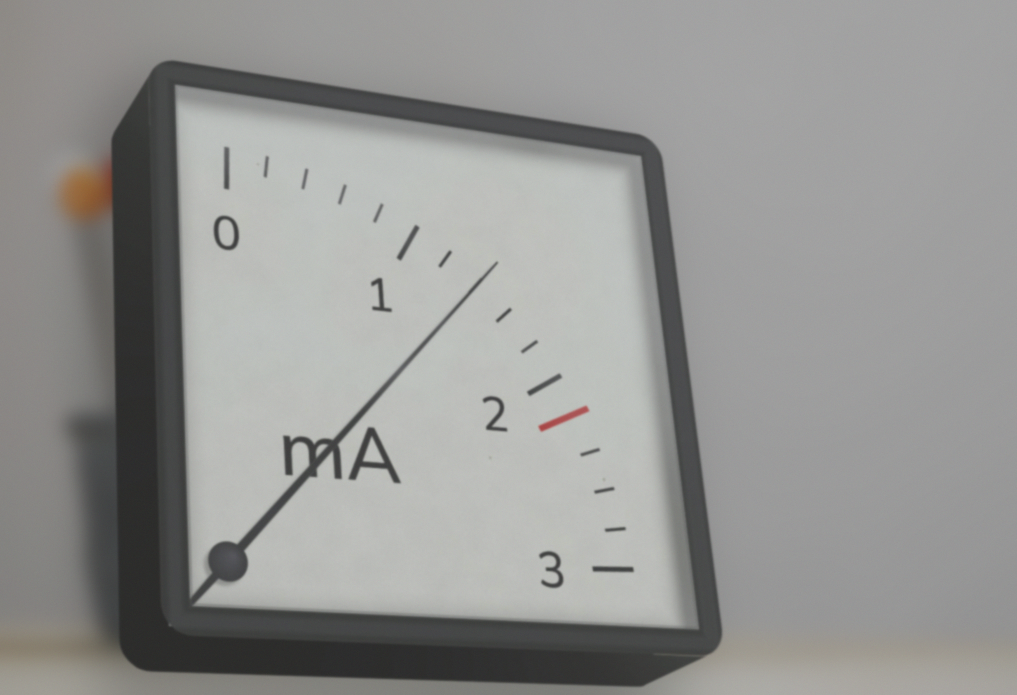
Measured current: 1.4
